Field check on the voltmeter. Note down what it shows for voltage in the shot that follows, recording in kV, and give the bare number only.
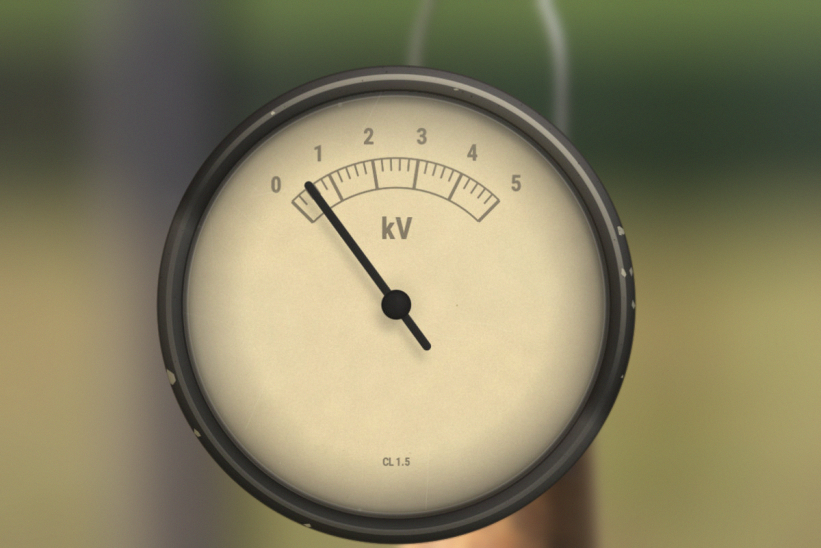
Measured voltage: 0.5
